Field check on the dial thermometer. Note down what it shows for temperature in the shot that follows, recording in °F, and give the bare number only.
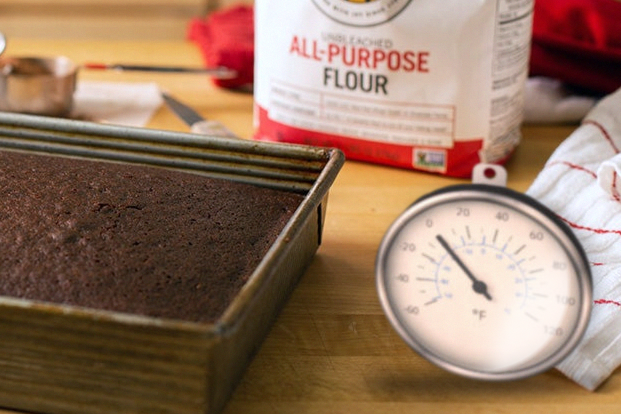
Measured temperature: 0
